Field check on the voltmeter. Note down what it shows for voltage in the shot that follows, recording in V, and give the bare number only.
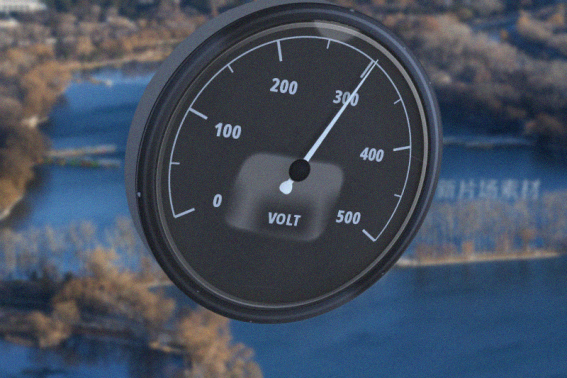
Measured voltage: 300
